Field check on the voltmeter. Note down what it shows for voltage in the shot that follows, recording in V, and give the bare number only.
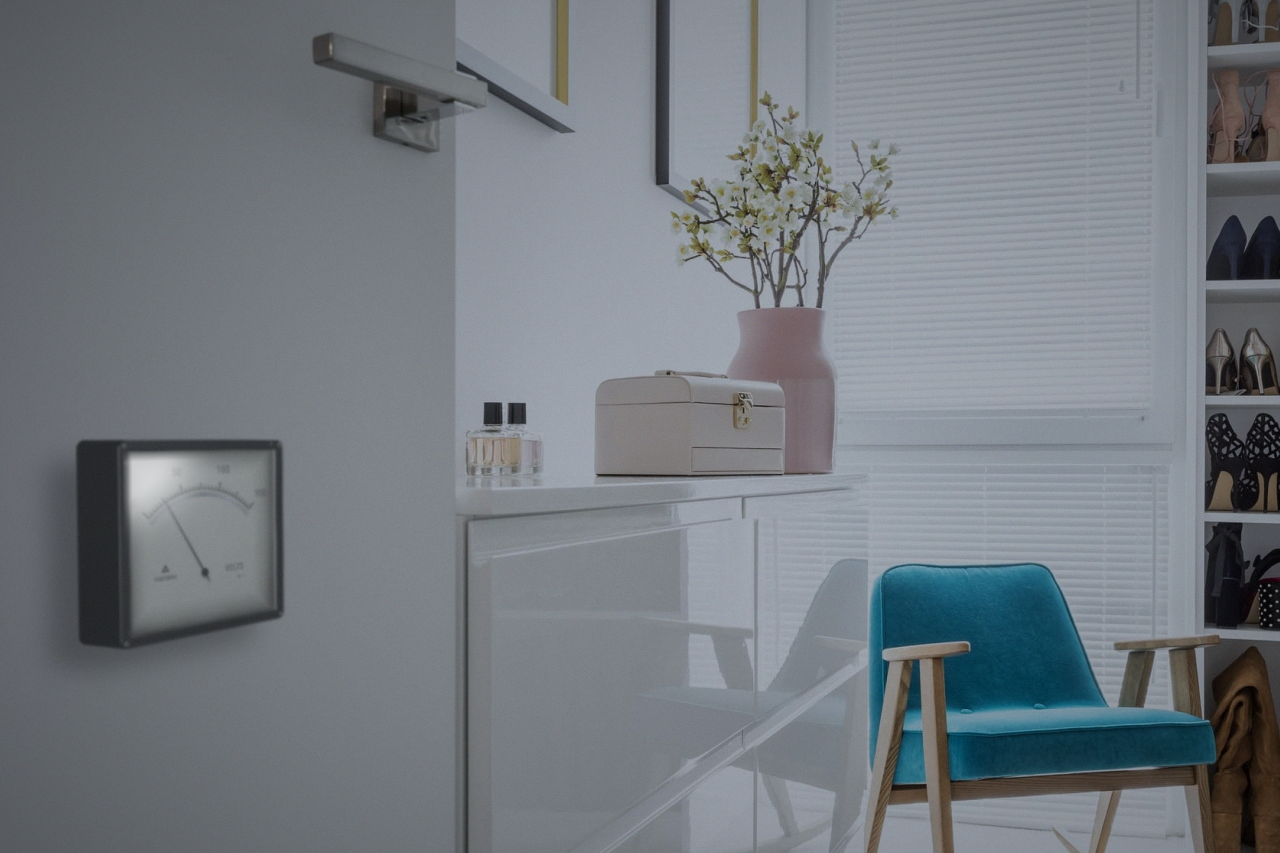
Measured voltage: 25
